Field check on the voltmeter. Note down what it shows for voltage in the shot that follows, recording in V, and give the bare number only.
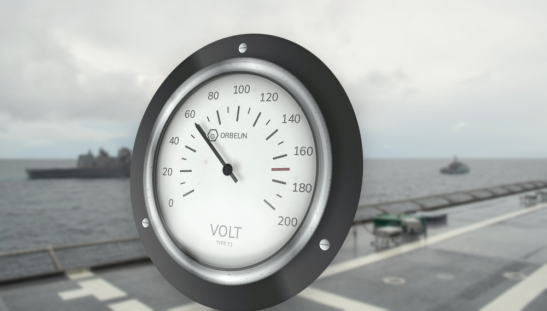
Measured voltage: 60
